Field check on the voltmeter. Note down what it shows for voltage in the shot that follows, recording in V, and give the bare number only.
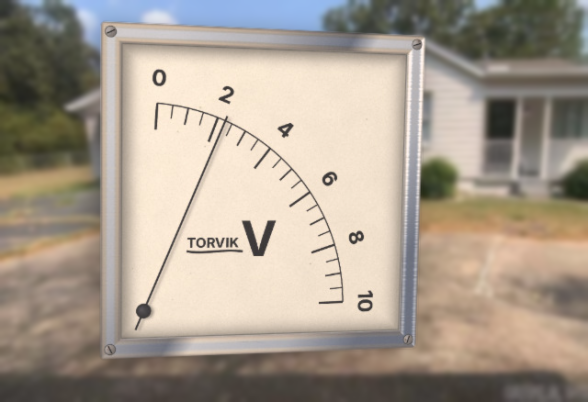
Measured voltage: 2.25
